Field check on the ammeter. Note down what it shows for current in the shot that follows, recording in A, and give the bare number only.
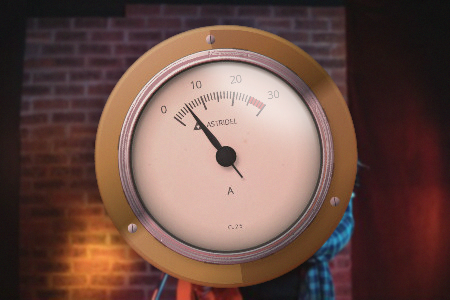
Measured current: 5
